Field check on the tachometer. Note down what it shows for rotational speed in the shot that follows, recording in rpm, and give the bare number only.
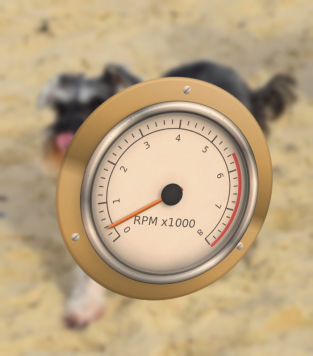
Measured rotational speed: 400
